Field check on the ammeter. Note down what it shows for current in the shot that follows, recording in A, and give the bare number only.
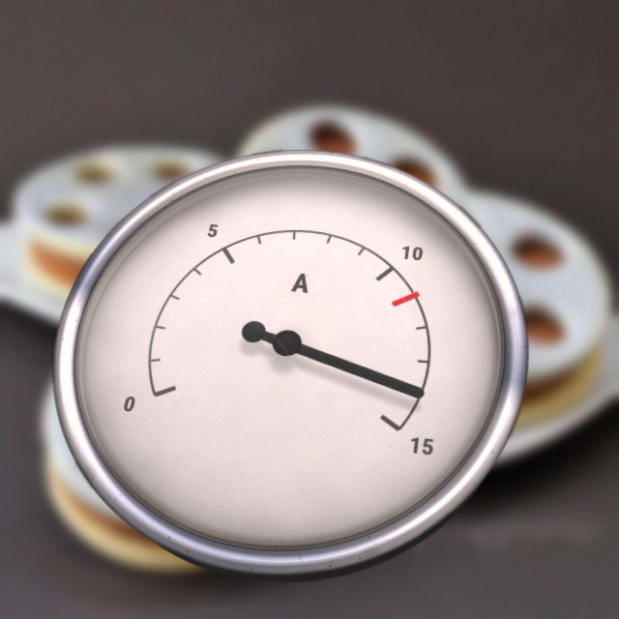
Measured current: 14
